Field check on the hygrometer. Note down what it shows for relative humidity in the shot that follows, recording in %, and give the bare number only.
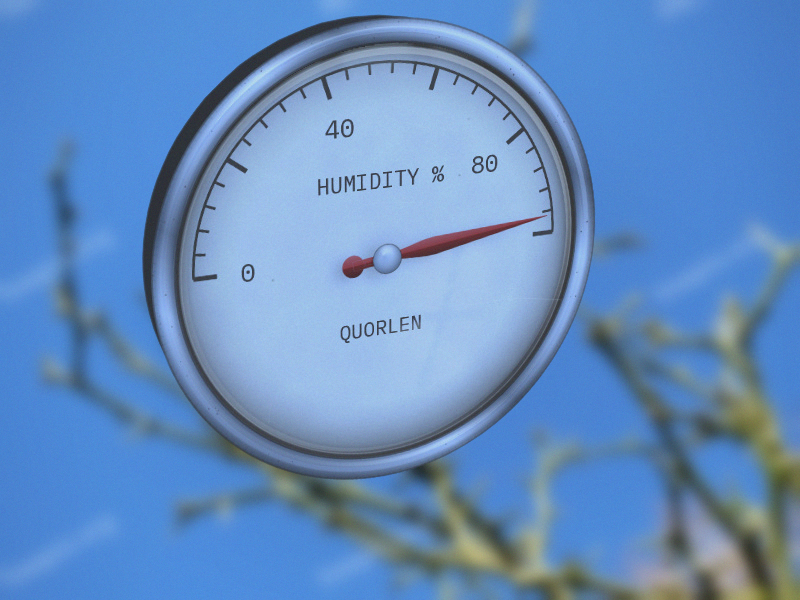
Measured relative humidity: 96
